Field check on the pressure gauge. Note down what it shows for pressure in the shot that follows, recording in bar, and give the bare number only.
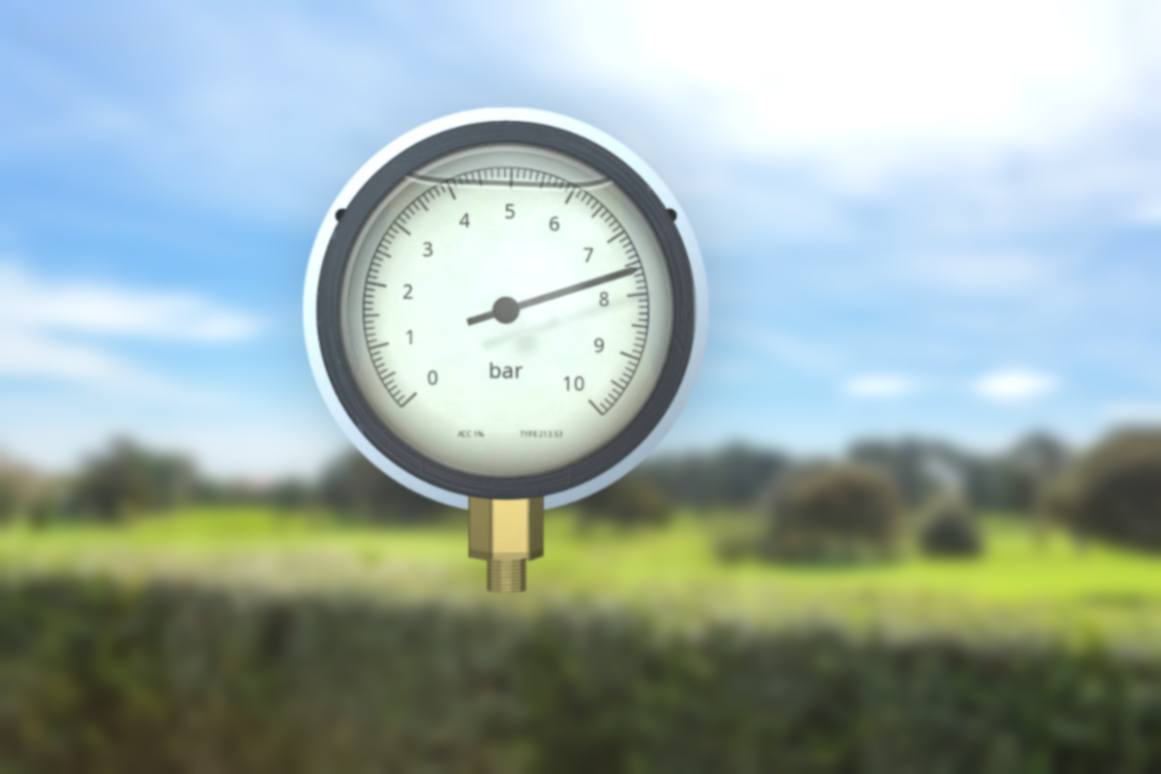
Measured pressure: 7.6
